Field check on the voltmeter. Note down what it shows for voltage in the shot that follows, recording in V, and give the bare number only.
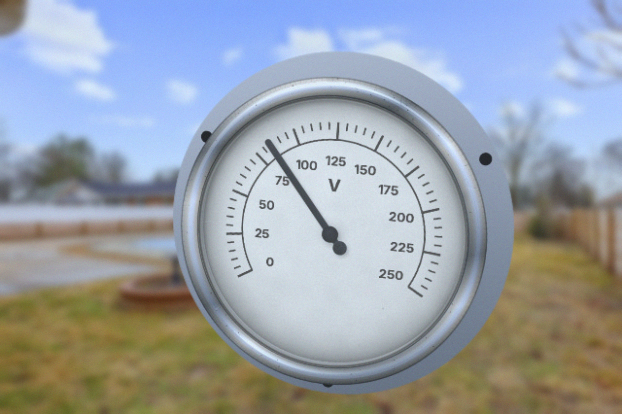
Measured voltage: 85
